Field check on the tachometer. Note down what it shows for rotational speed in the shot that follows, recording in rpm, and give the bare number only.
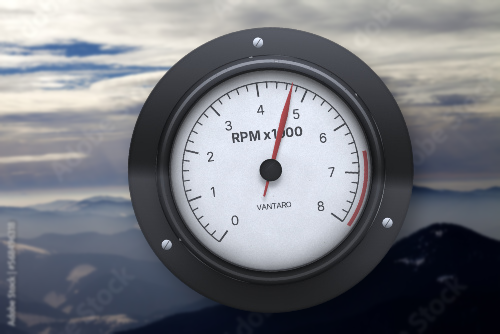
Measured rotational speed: 4700
